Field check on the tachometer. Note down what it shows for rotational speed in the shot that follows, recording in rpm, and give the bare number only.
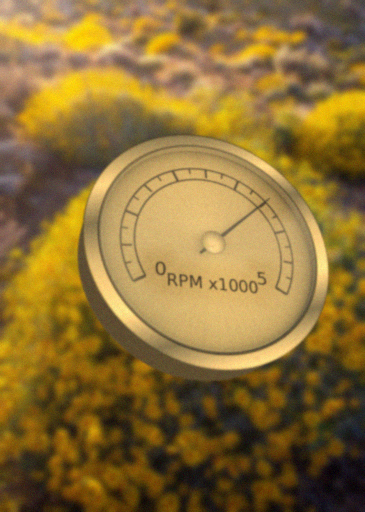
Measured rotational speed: 3500
